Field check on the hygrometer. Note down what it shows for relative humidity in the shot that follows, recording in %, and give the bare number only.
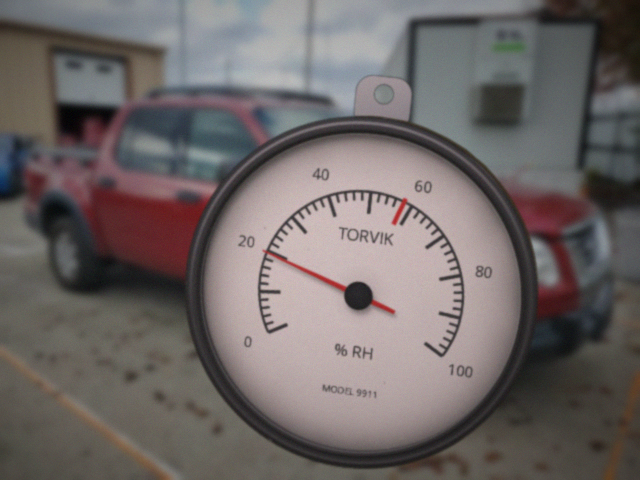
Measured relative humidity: 20
